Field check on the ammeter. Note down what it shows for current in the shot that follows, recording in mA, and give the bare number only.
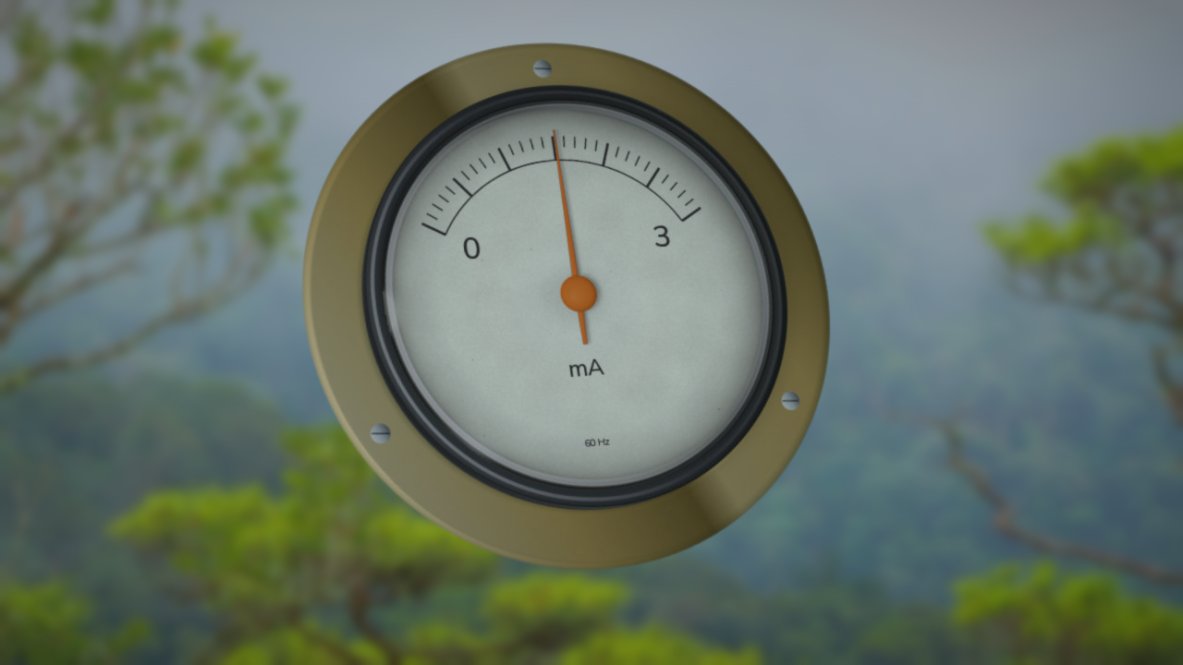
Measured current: 1.5
